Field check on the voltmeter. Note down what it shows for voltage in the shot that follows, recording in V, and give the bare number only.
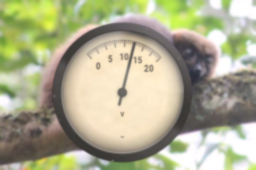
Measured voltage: 12.5
